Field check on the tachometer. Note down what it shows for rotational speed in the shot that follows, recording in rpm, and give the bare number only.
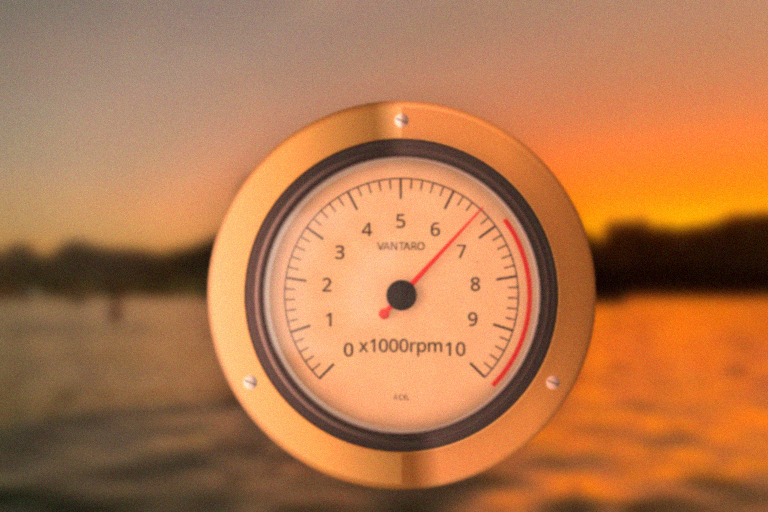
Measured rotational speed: 6600
